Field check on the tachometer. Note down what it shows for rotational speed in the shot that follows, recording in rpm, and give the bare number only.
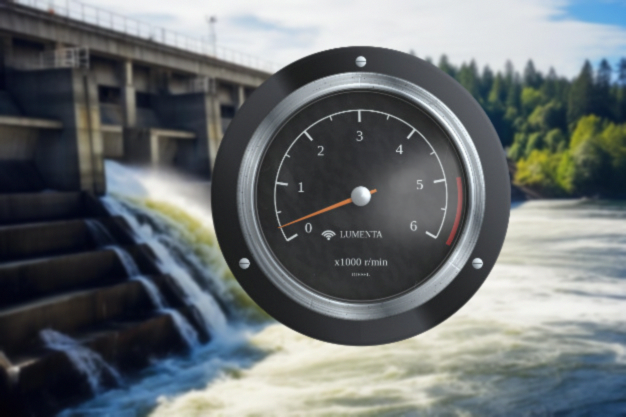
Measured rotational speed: 250
